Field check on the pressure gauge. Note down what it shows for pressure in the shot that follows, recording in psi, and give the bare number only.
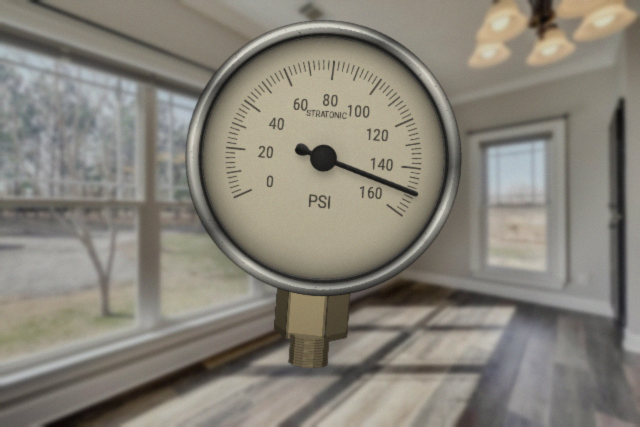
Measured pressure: 150
